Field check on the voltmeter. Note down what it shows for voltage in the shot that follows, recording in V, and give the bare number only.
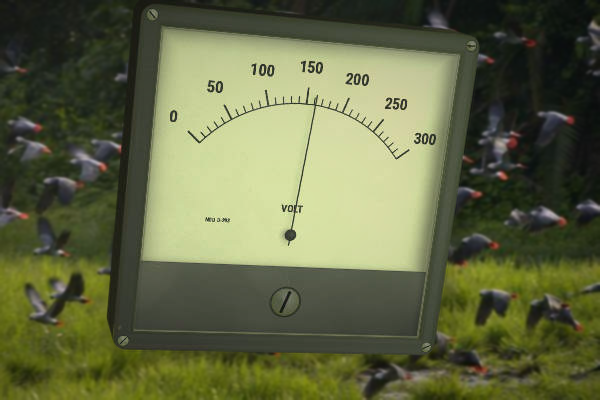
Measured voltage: 160
